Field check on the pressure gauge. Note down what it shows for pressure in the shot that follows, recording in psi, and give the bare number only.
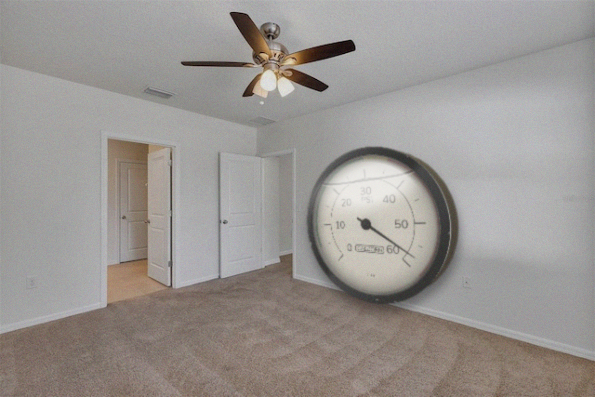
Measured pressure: 57.5
